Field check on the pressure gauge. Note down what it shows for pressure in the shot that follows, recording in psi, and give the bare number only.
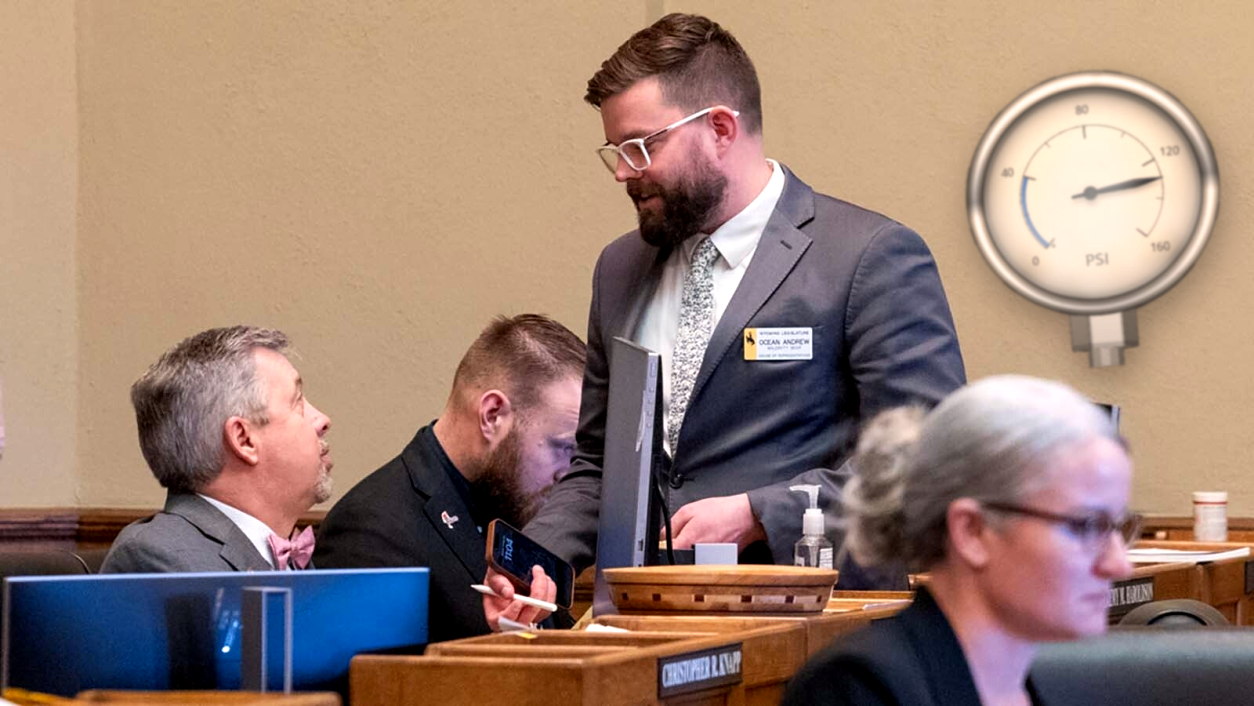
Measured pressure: 130
